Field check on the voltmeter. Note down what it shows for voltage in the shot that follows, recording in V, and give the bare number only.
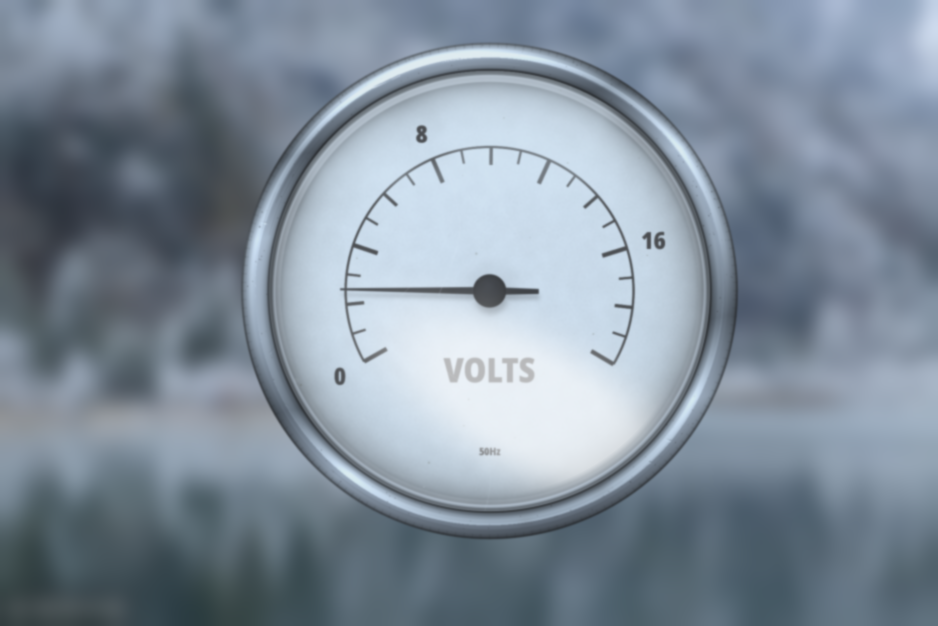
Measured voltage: 2.5
